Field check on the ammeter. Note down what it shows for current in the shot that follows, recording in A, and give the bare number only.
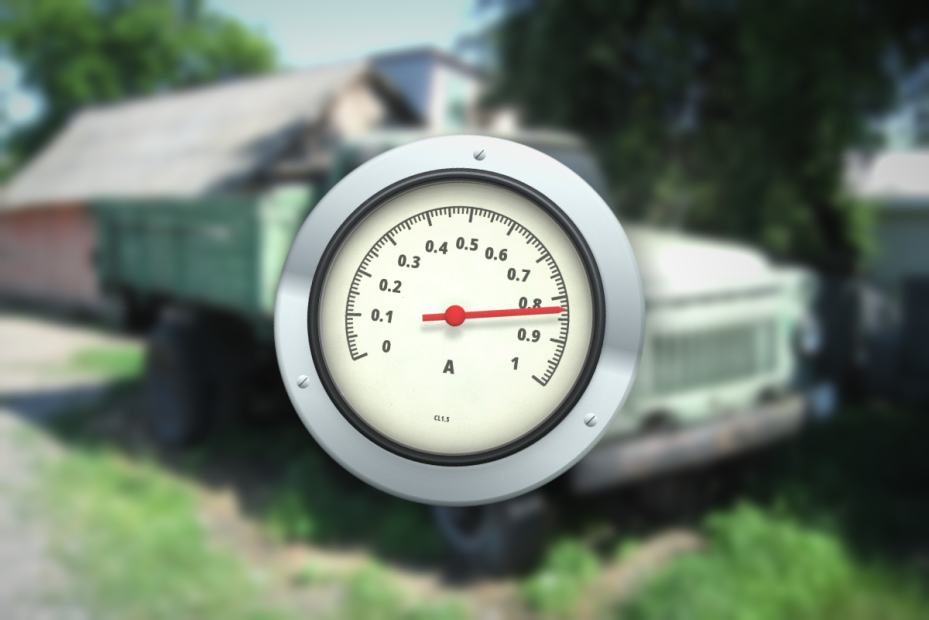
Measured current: 0.83
